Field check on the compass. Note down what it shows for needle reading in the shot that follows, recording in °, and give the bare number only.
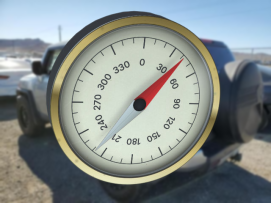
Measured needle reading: 40
